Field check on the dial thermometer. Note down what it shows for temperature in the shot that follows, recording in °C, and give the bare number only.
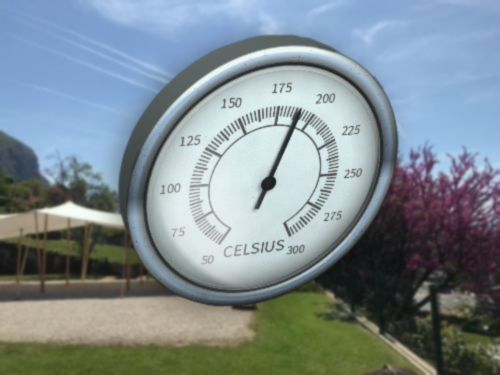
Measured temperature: 187.5
